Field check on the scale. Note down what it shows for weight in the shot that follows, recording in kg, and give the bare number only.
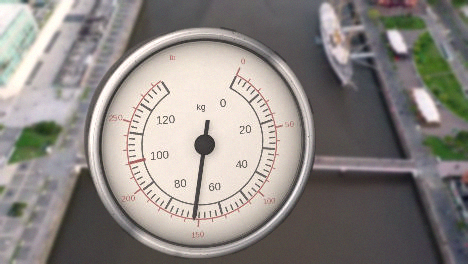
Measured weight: 70
